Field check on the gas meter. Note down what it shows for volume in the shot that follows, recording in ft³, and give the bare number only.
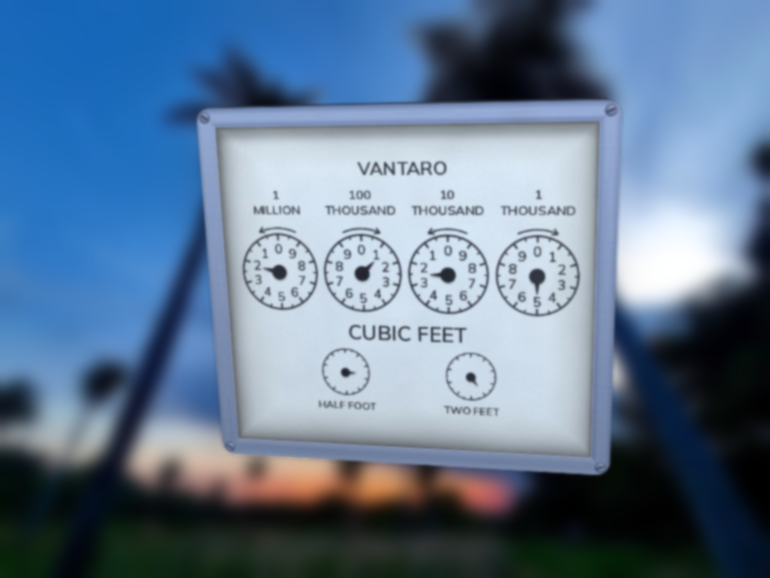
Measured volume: 212500
